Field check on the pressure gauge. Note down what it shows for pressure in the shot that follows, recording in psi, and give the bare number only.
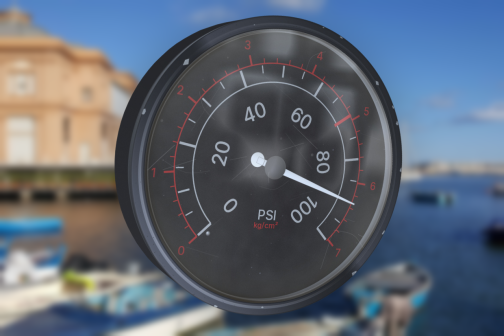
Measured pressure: 90
